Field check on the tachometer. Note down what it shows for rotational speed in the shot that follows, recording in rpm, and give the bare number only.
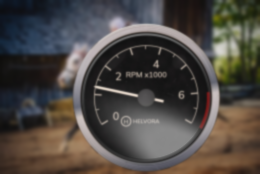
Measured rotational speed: 1250
